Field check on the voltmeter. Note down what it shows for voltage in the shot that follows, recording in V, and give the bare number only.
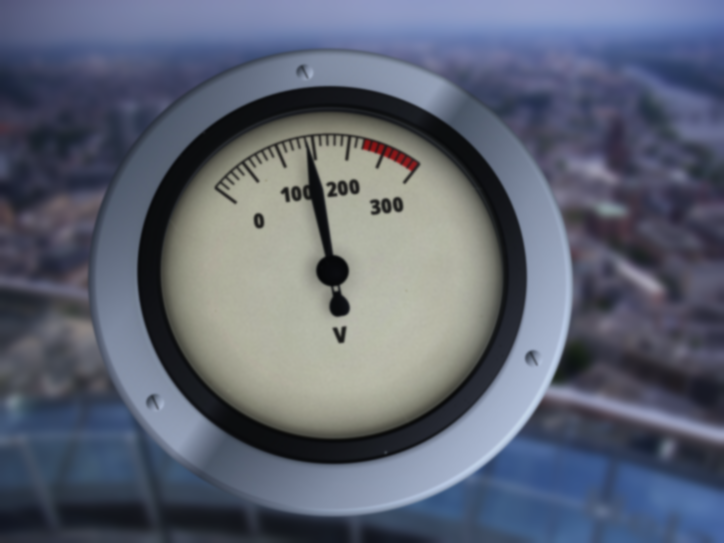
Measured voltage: 140
